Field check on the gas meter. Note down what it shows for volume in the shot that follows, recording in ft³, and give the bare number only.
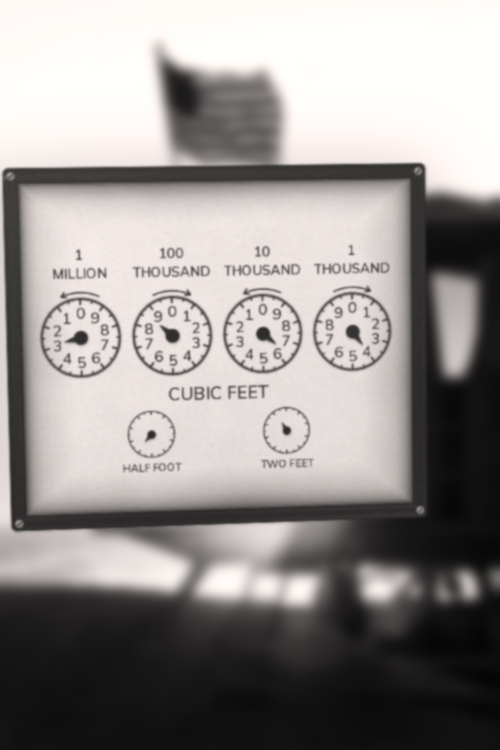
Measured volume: 286400
